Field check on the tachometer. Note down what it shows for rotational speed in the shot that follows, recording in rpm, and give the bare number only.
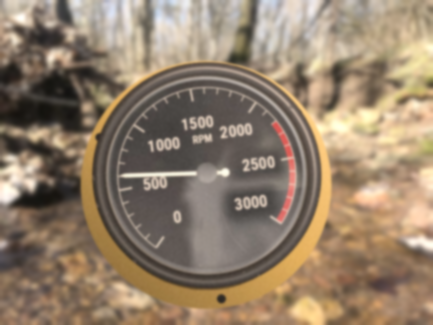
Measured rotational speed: 600
